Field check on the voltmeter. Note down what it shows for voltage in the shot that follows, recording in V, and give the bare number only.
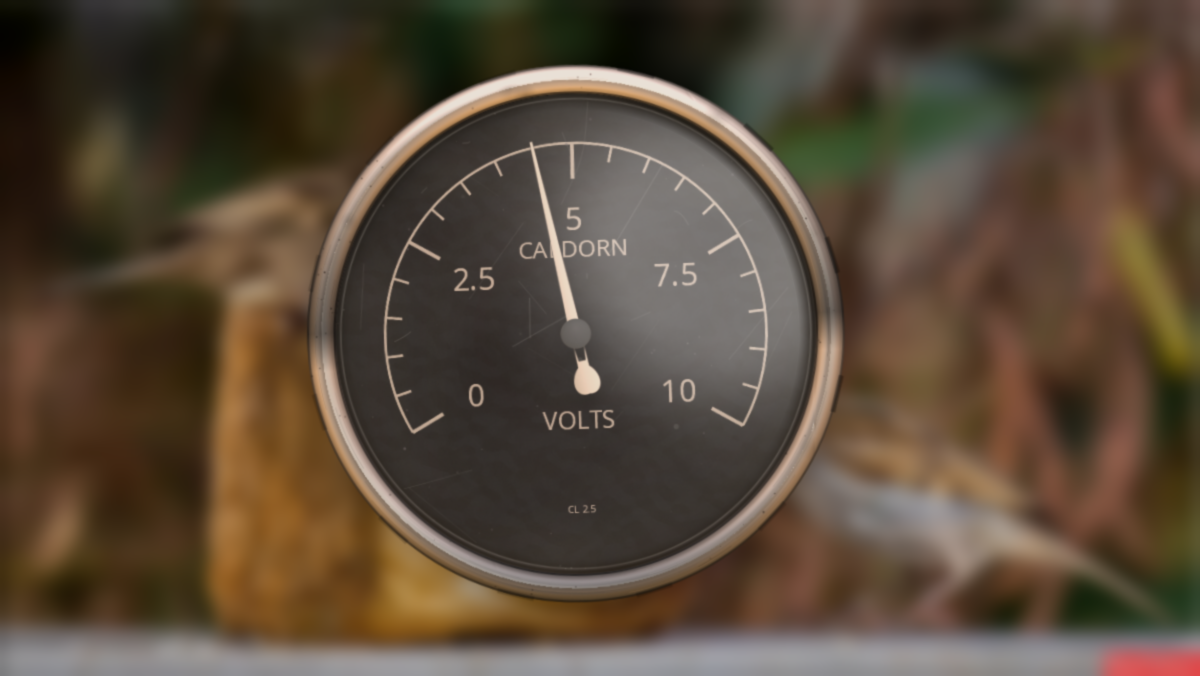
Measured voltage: 4.5
